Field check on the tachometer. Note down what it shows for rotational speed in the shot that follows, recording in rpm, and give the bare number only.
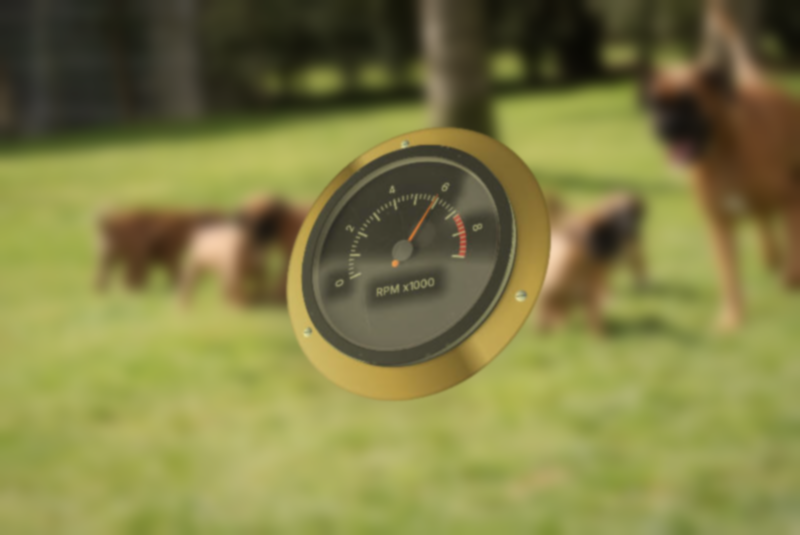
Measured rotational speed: 6000
